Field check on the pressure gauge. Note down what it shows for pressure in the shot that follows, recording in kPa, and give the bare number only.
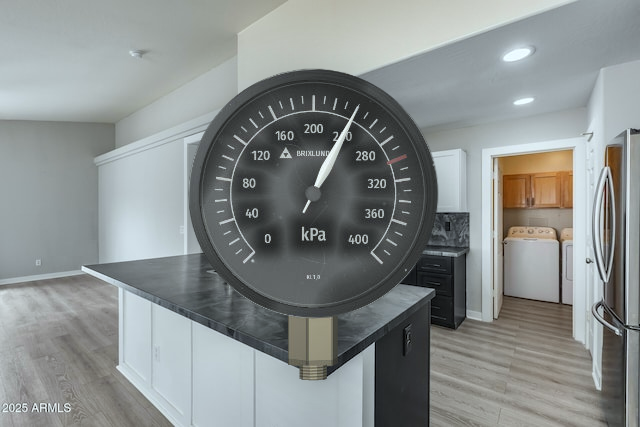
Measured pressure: 240
